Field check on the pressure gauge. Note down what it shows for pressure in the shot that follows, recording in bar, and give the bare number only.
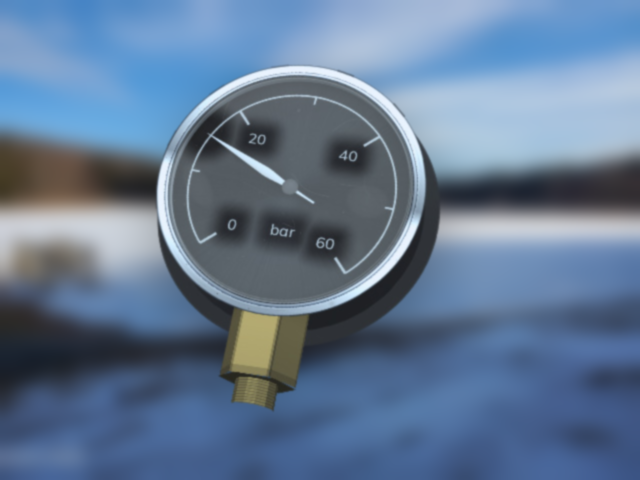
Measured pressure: 15
